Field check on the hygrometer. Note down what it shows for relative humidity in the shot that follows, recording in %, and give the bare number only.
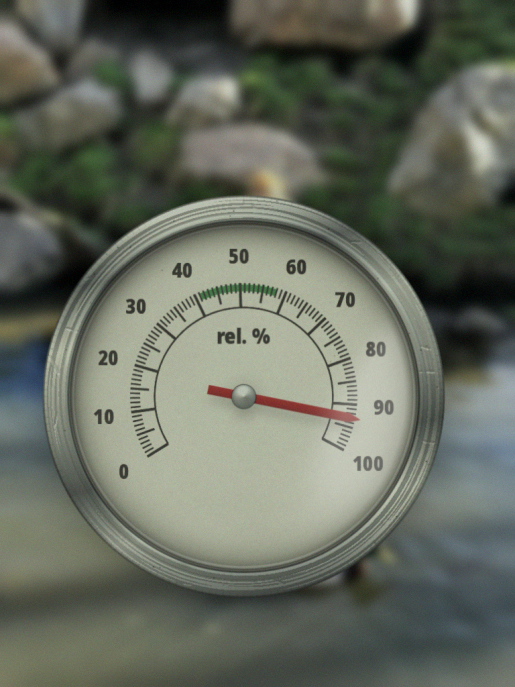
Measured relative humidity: 93
